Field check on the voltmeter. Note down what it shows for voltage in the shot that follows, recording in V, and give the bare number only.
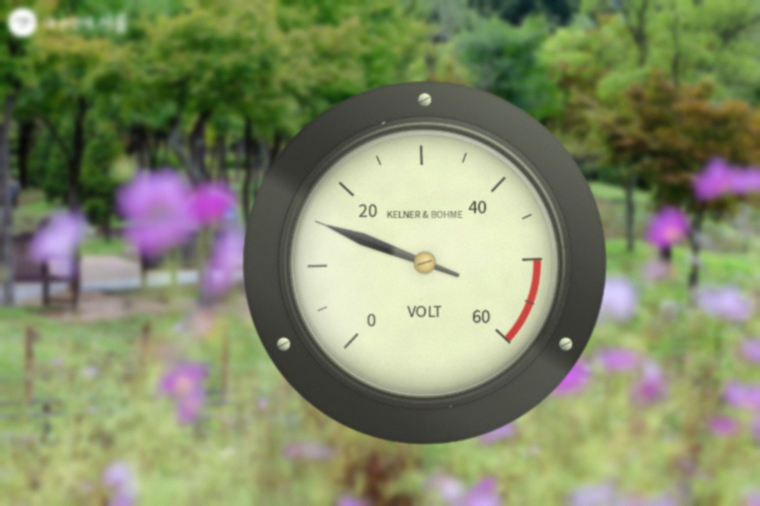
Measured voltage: 15
